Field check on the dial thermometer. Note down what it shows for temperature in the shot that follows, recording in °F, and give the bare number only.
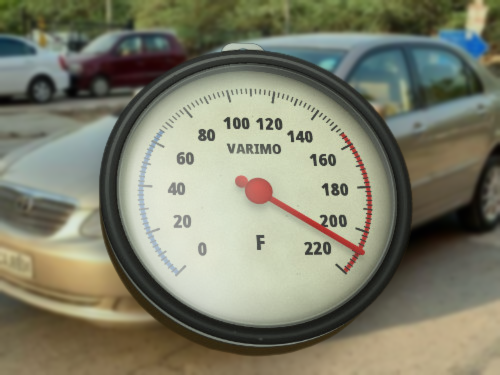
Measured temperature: 210
